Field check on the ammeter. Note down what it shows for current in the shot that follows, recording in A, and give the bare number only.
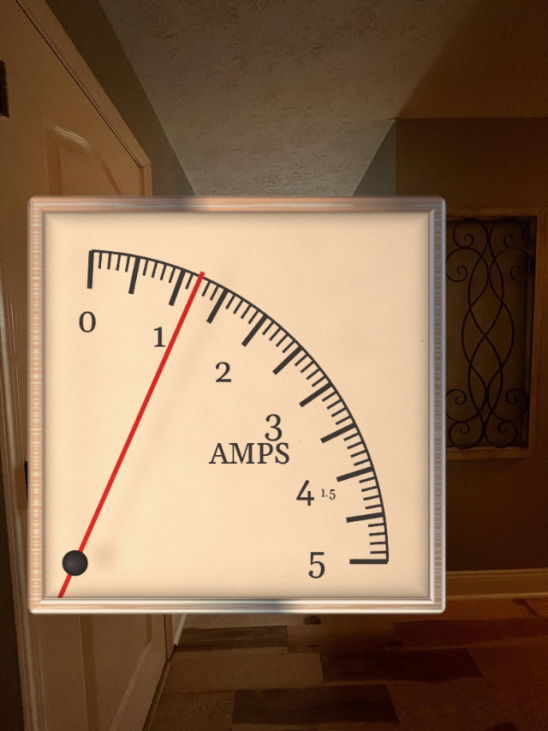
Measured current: 1.2
